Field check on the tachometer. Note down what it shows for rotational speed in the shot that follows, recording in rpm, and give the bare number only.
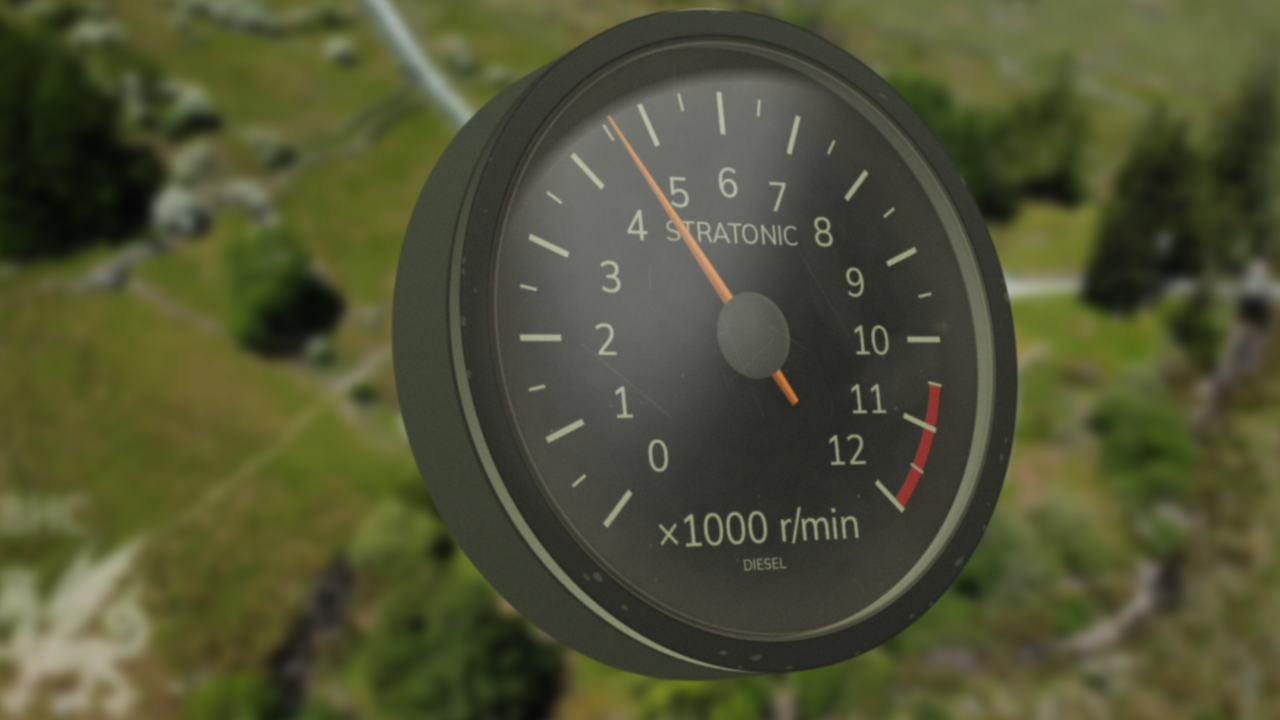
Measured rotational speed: 4500
